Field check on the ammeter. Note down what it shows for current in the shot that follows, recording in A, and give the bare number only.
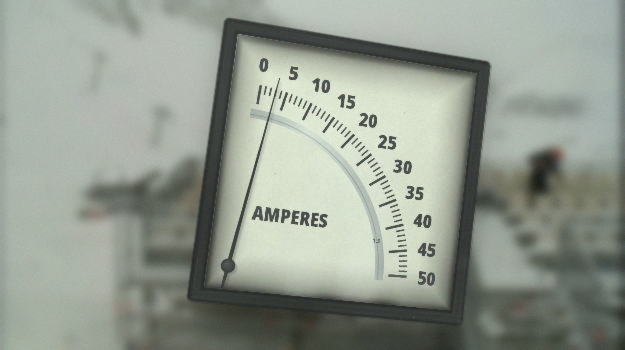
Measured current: 3
